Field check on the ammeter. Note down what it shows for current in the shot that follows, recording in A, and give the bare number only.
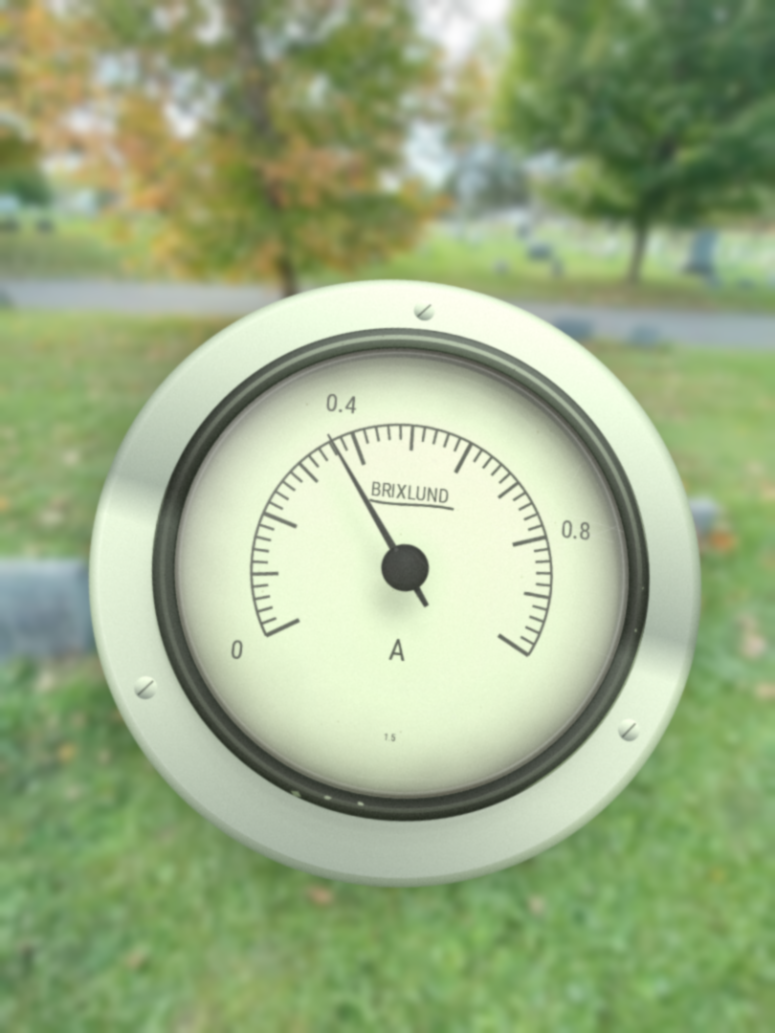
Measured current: 0.36
